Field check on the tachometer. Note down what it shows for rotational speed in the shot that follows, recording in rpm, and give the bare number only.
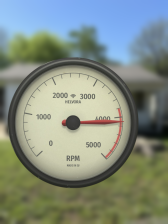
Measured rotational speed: 4100
